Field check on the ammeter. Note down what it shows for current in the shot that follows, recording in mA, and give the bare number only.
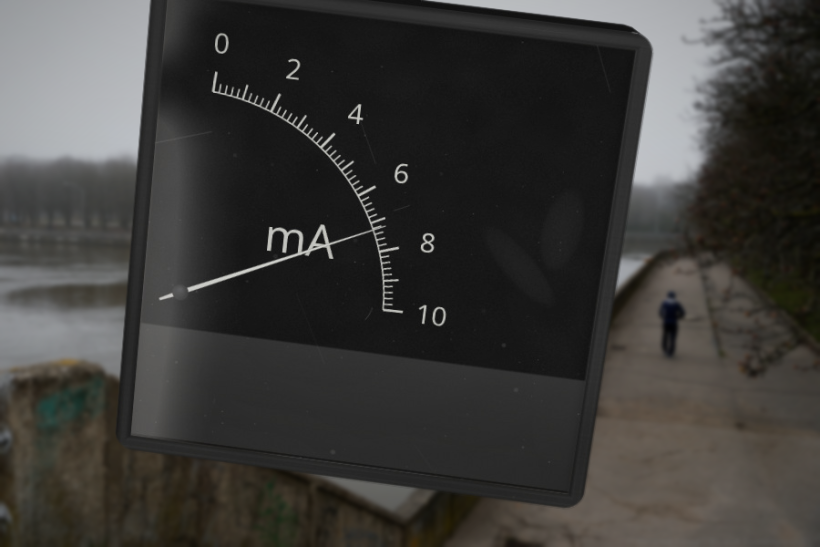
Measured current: 7.2
